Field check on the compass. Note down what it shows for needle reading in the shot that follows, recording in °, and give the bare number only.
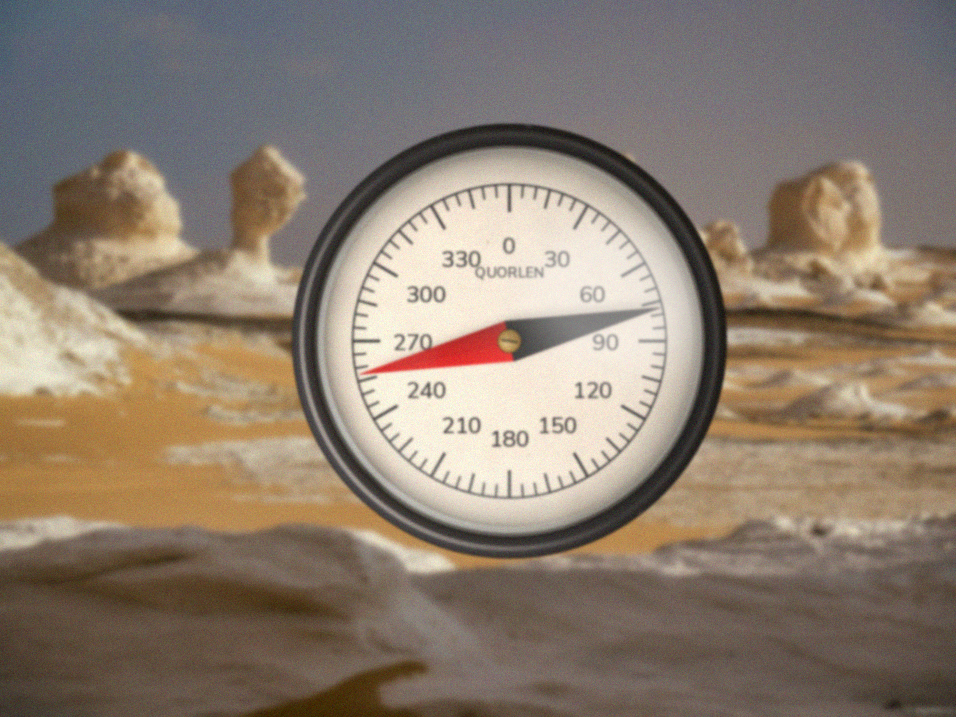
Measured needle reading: 257.5
